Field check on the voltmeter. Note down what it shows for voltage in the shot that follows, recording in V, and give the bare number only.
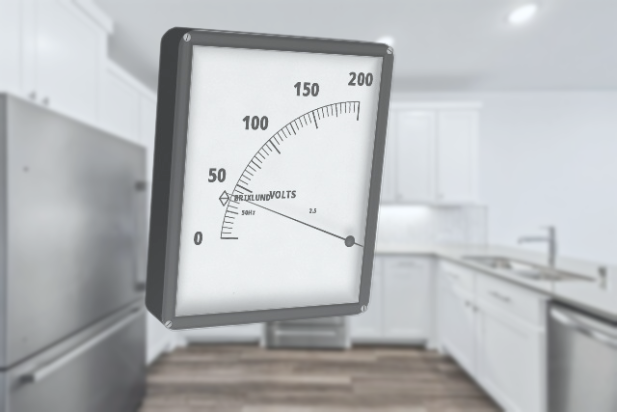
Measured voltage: 40
